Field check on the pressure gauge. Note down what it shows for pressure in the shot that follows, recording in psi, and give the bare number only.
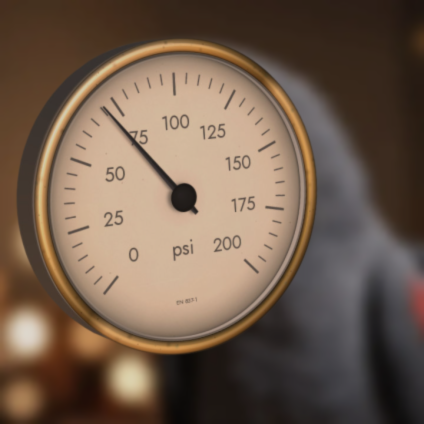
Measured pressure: 70
